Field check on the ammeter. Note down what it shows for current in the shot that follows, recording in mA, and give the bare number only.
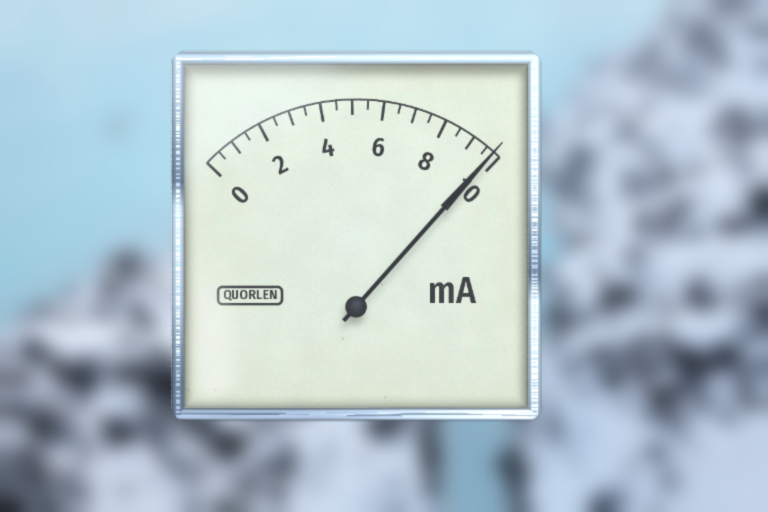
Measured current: 9.75
